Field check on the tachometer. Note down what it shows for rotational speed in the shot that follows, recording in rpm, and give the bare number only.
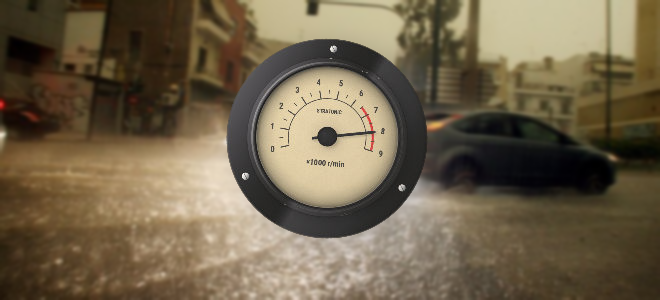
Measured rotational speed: 8000
